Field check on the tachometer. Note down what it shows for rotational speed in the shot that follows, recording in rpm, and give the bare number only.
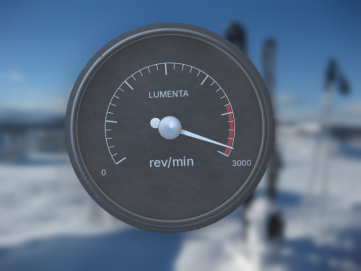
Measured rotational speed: 2900
